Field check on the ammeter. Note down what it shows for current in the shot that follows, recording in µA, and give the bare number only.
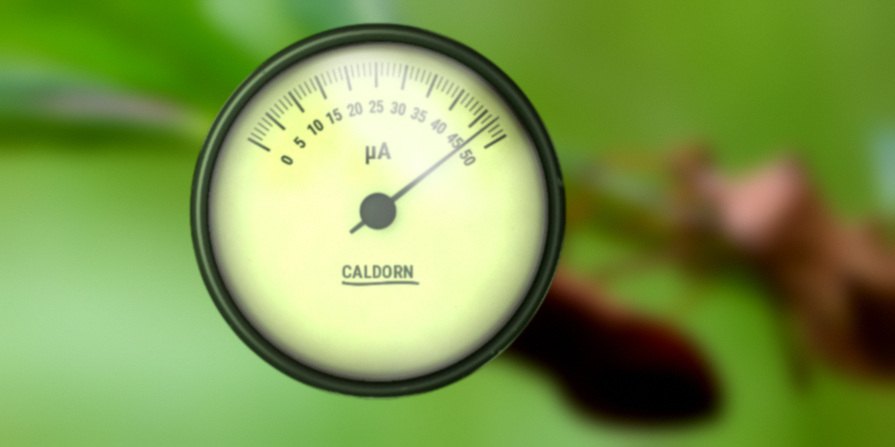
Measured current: 47
